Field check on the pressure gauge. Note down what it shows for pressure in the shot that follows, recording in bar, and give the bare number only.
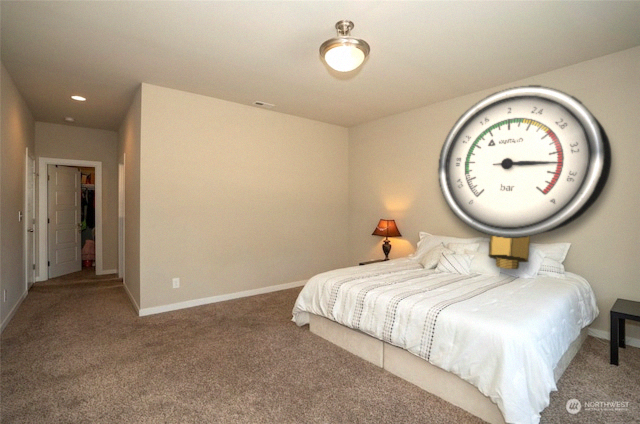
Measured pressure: 3.4
